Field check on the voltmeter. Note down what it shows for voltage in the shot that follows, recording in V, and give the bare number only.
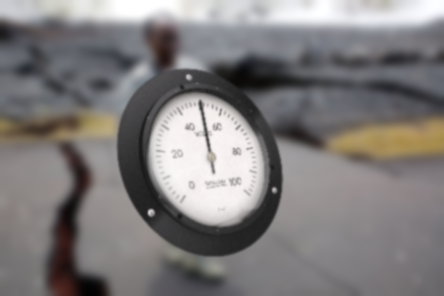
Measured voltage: 50
